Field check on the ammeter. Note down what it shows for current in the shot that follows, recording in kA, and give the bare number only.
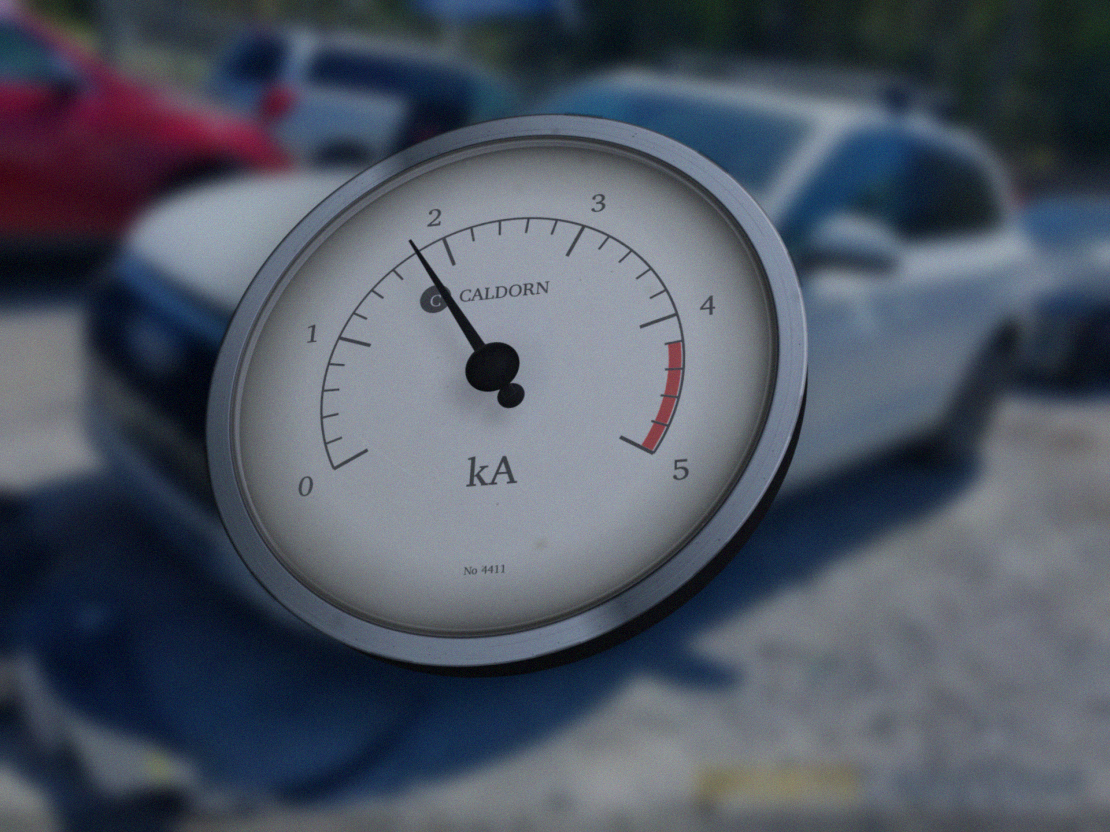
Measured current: 1.8
